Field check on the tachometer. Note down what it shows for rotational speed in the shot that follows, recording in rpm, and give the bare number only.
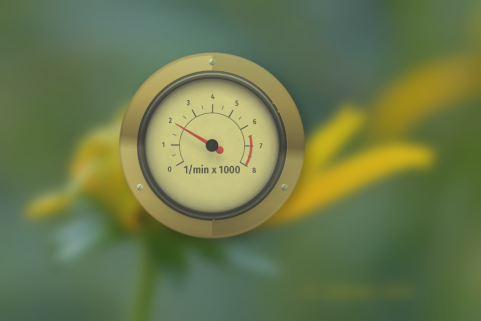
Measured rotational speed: 2000
